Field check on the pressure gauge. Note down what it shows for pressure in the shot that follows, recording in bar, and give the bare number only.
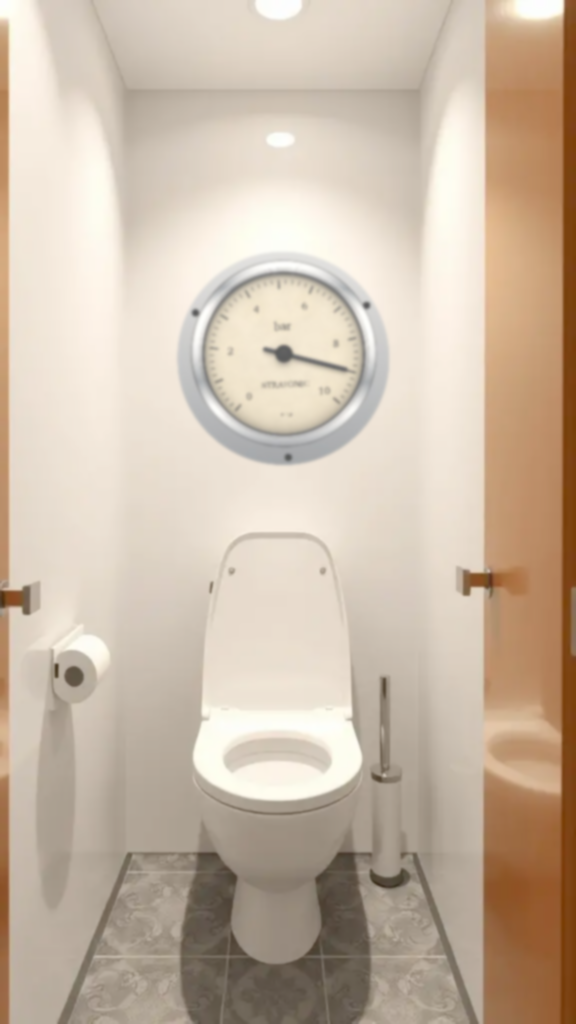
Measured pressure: 9
